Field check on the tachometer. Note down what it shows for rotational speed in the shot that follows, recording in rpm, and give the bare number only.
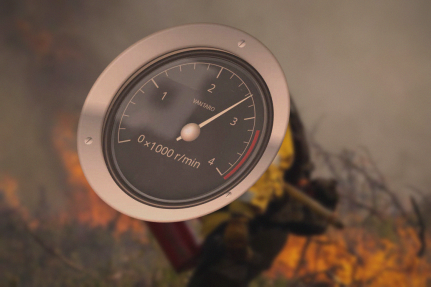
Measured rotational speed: 2600
